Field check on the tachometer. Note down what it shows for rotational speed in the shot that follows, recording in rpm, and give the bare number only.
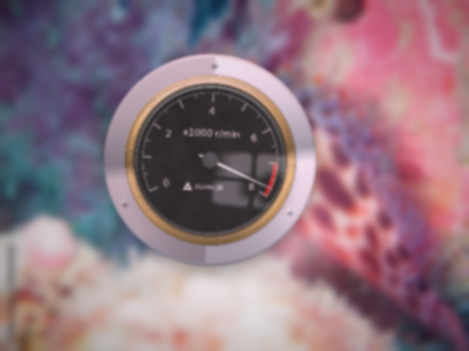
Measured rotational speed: 7750
